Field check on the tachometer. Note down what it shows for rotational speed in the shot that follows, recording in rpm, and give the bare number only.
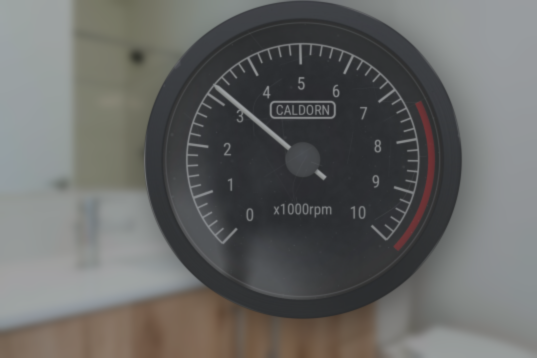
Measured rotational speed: 3200
